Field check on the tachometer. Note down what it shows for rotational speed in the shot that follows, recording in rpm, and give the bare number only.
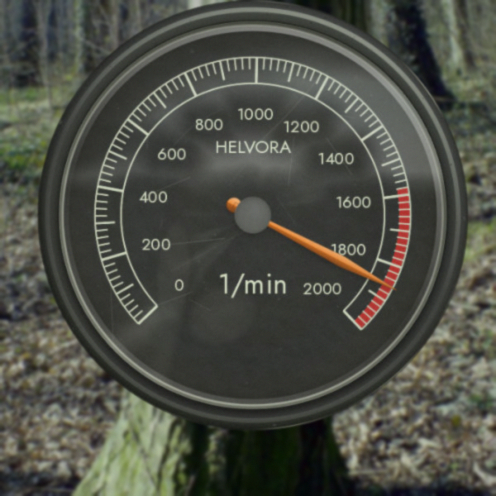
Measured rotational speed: 1860
